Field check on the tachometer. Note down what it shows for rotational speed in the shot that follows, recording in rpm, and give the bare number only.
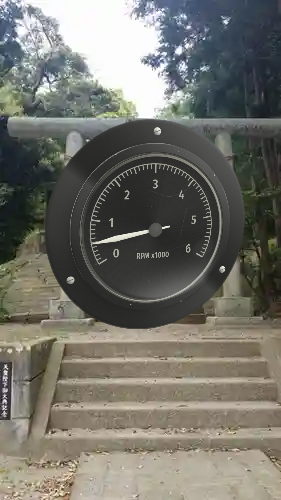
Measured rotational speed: 500
